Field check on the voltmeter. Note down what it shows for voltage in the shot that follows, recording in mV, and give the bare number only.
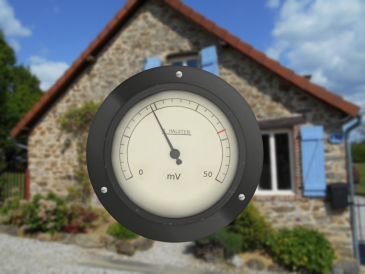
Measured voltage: 19
